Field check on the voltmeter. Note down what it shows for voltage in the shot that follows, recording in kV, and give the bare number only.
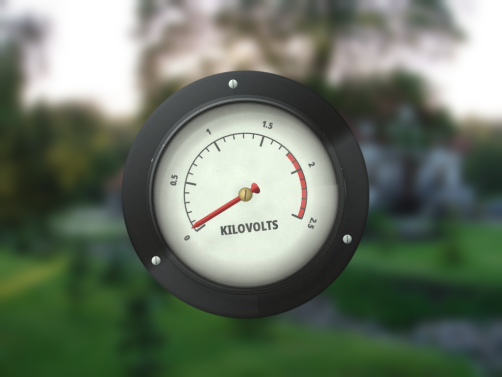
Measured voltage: 0.05
